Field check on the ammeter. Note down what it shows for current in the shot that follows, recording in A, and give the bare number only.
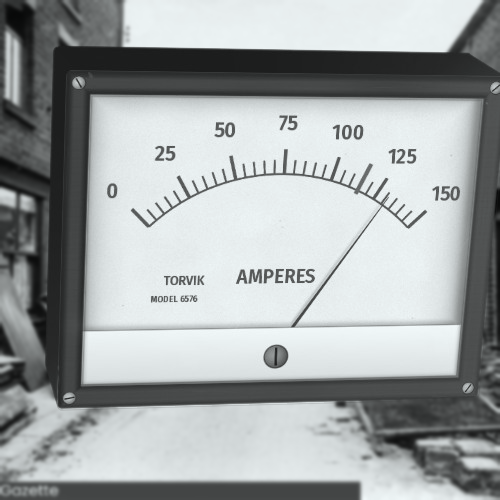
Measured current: 130
